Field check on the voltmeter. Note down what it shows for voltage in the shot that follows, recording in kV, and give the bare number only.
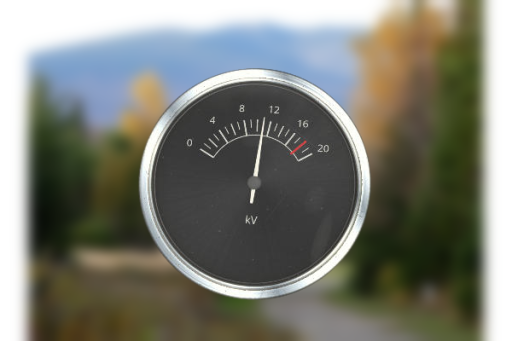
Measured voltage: 11
